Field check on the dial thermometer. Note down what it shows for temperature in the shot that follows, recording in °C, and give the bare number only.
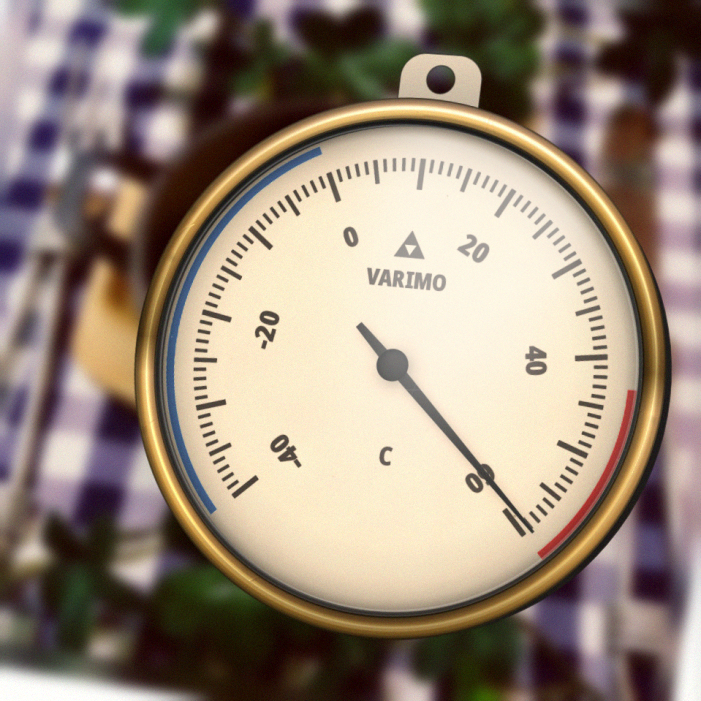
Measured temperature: 59
